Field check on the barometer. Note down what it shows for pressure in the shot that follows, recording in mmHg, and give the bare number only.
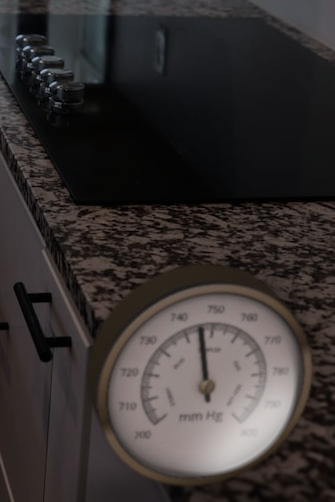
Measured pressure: 745
